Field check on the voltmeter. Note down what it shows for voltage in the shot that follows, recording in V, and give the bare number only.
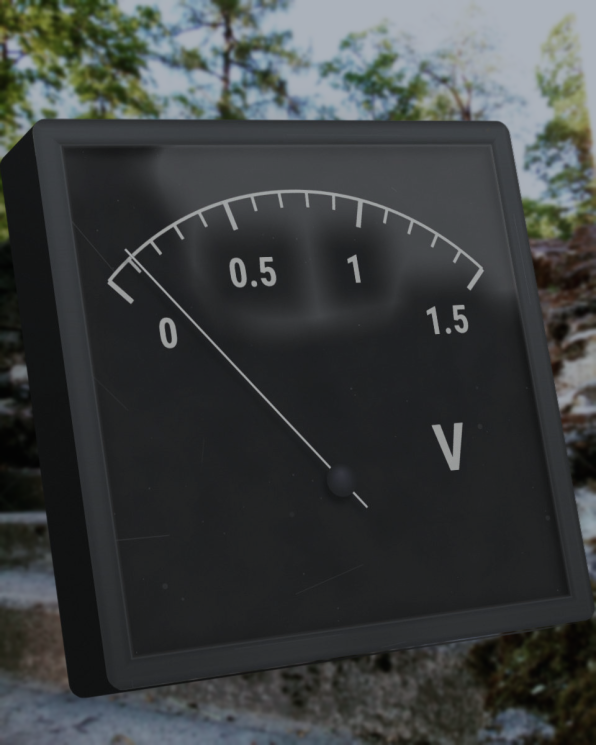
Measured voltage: 0.1
